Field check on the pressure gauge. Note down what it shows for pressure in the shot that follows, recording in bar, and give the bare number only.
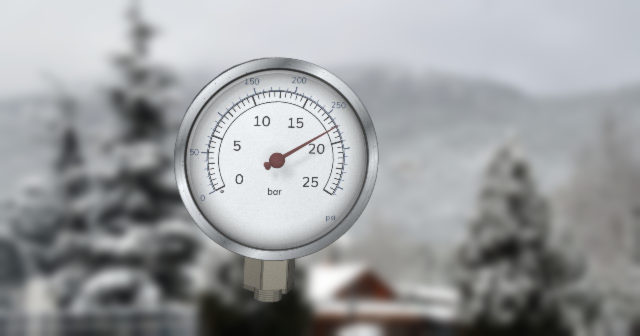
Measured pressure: 18.5
